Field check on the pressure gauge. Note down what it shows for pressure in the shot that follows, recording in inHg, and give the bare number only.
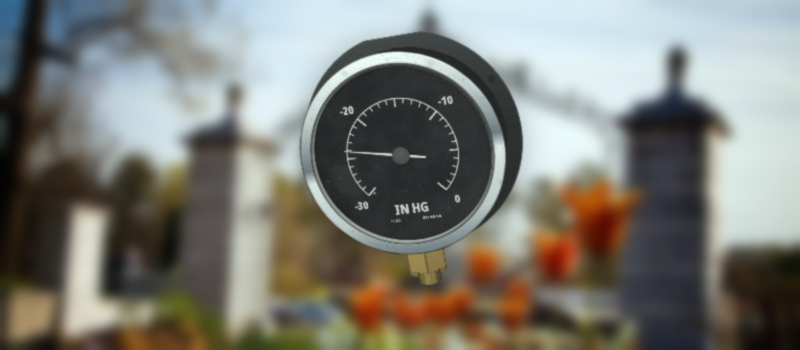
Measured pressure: -24
